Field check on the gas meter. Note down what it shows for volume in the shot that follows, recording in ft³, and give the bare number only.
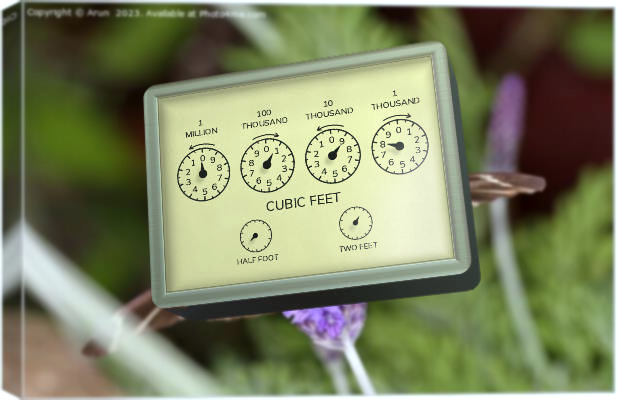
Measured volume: 8800
